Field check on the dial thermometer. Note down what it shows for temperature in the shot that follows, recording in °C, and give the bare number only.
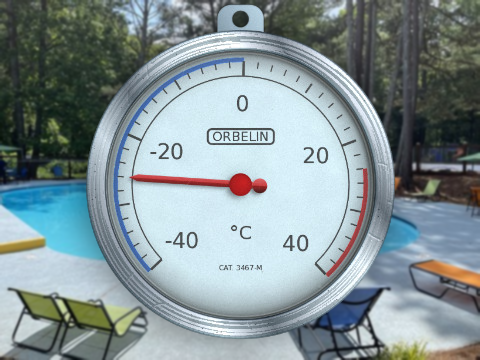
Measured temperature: -26
